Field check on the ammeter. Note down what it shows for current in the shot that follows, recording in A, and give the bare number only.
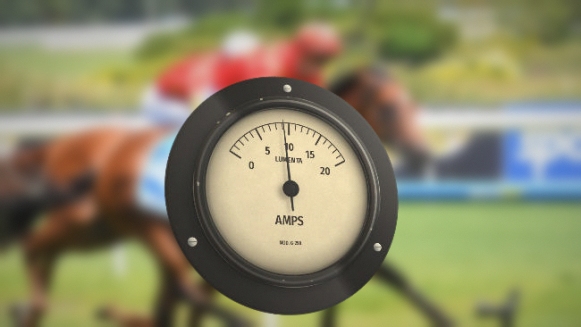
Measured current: 9
